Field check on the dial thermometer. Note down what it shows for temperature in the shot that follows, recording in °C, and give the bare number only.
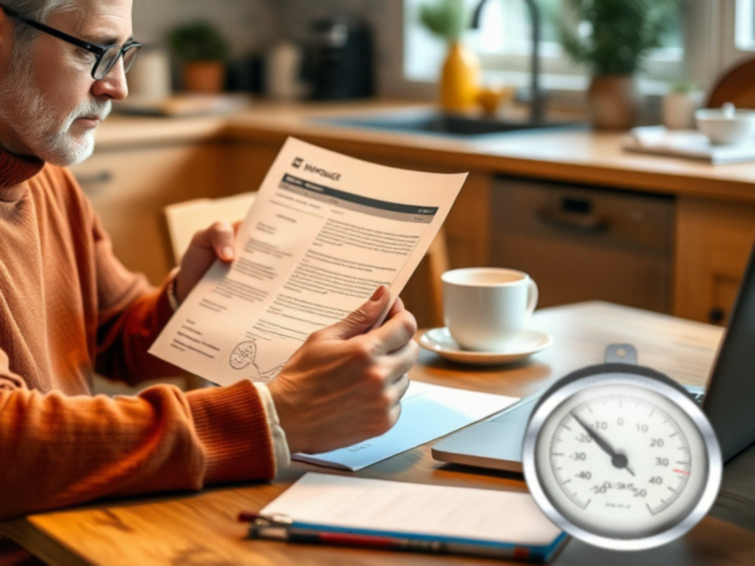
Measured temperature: -15
